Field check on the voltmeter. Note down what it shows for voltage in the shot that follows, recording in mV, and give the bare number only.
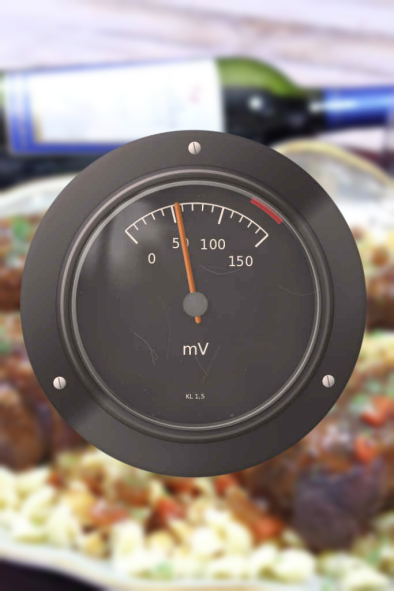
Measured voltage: 55
